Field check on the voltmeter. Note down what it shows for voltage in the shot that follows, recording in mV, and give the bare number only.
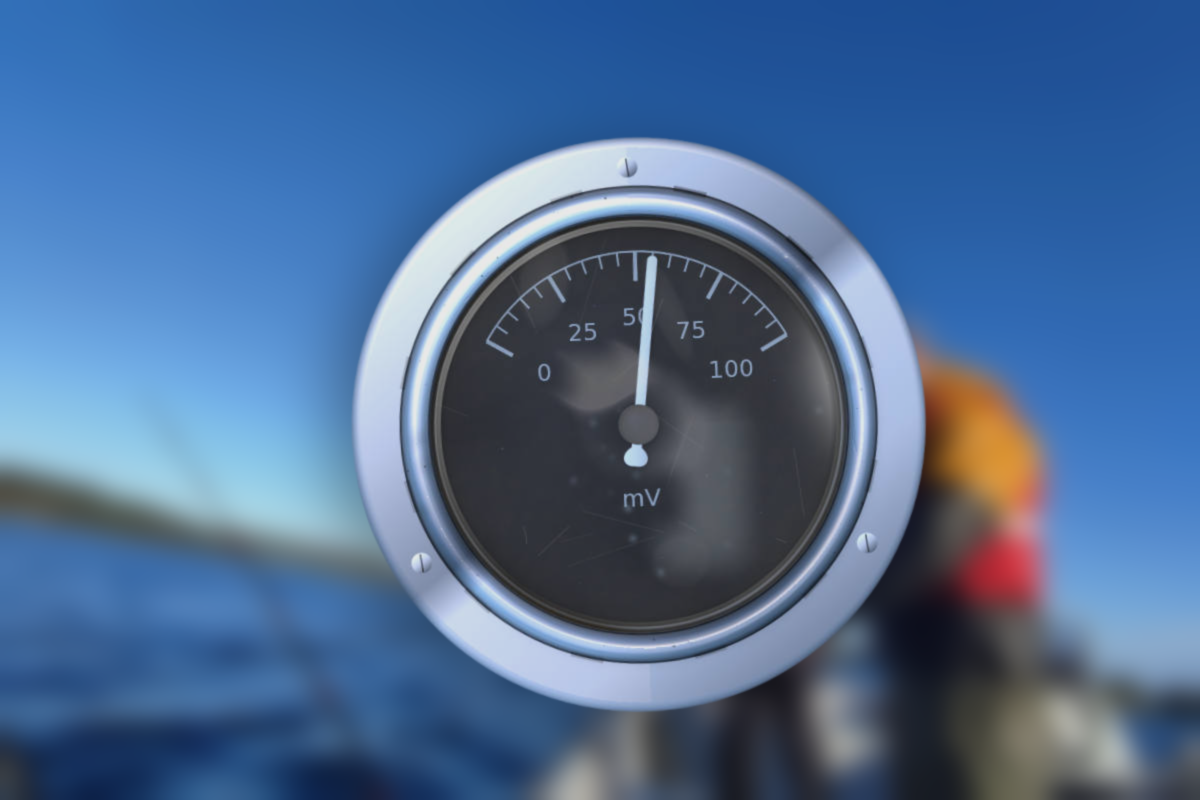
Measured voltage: 55
